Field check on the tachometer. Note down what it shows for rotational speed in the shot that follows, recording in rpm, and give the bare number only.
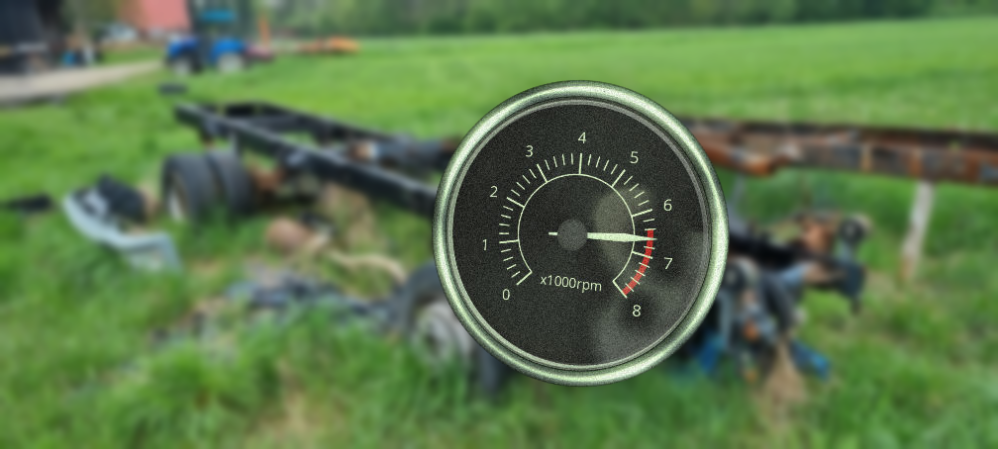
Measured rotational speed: 6600
